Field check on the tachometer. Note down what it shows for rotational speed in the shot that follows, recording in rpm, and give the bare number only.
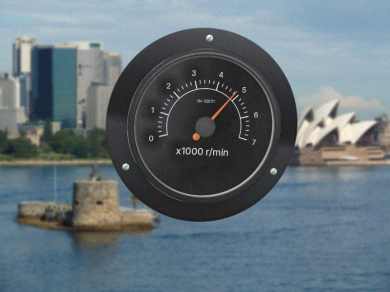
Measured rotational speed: 4800
